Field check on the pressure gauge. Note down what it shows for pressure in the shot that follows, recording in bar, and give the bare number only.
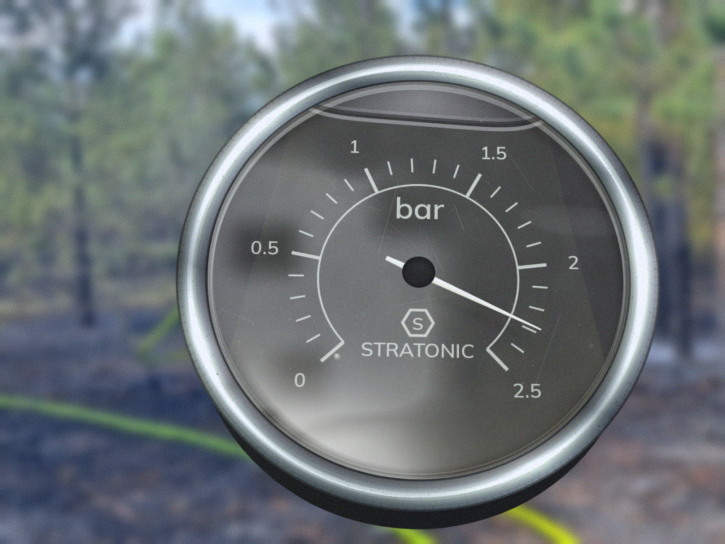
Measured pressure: 2.3
